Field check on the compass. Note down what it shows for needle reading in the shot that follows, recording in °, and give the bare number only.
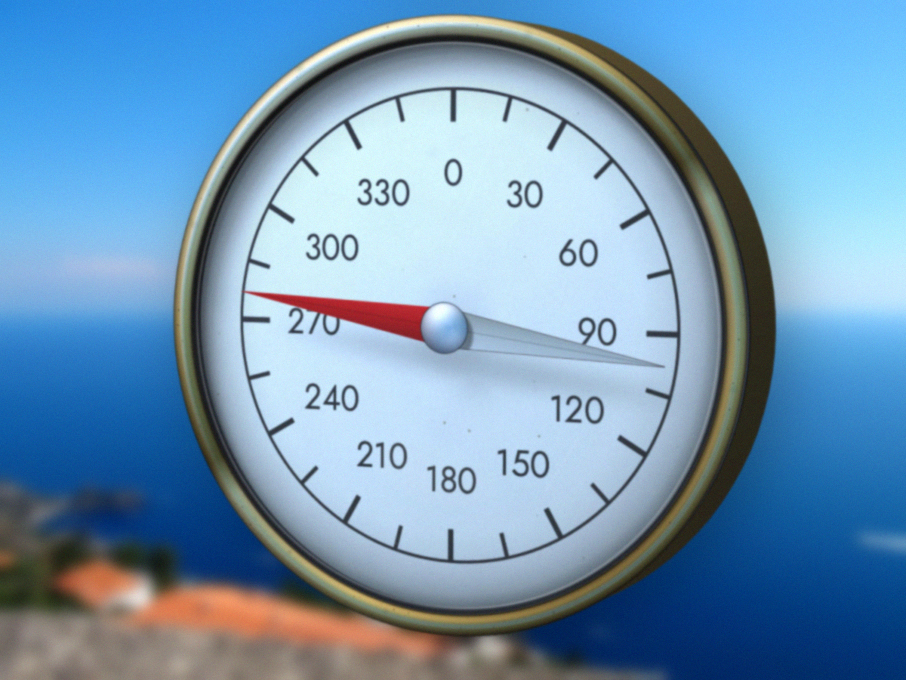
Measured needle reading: 277.5
